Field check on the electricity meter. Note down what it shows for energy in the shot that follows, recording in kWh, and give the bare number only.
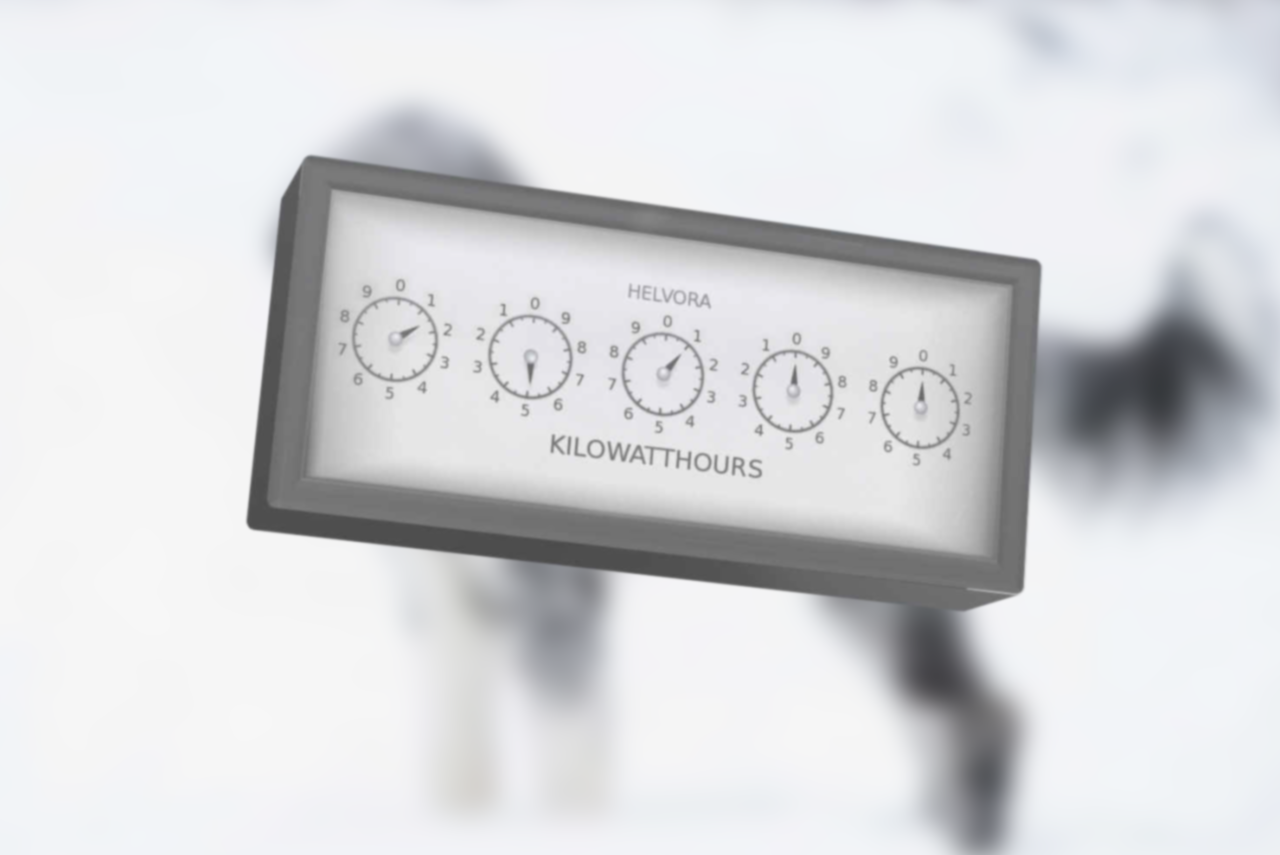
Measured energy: 15100
